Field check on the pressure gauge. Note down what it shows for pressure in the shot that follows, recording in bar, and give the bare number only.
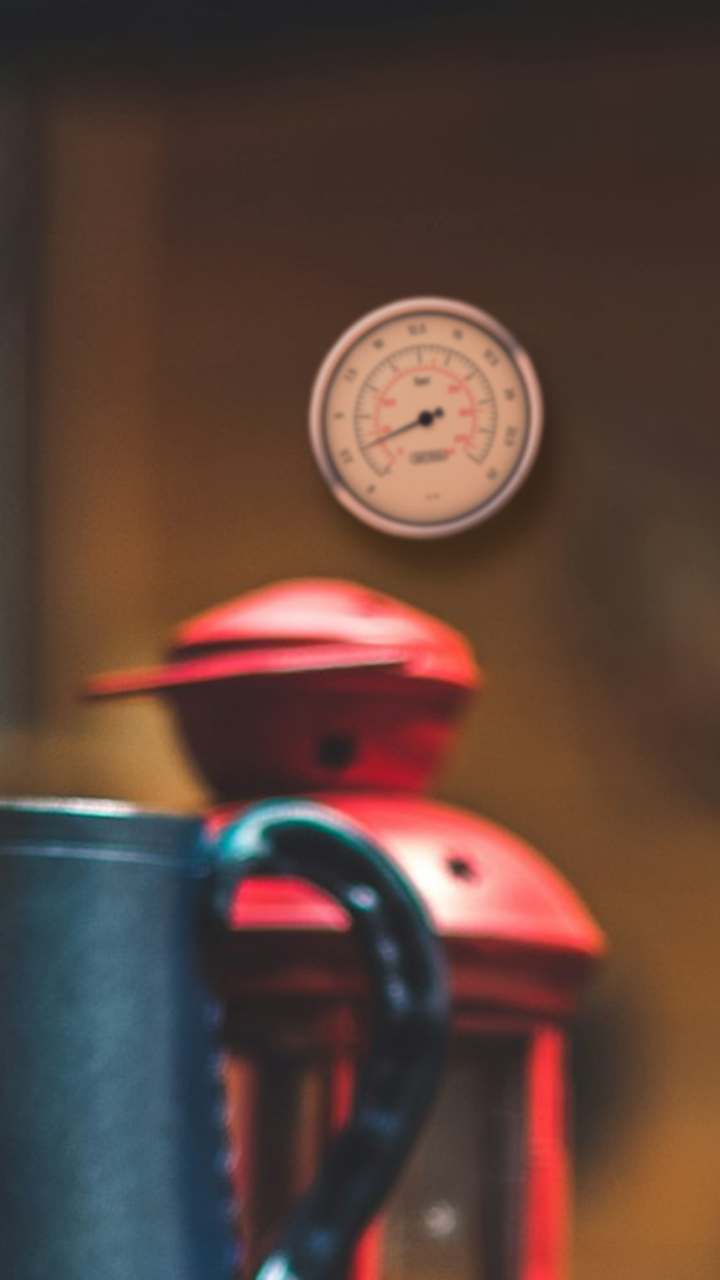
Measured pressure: 2.5
